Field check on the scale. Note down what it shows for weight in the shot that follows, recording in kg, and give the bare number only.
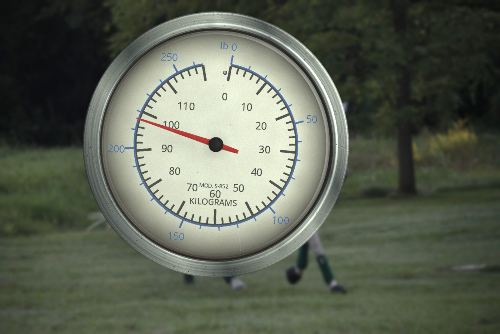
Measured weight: 98
